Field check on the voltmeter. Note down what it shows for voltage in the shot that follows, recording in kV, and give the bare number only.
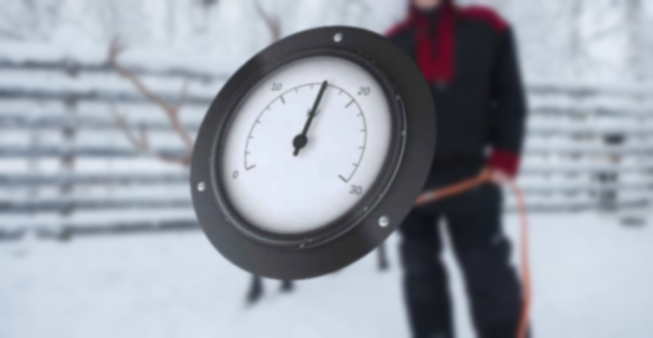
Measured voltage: 16
